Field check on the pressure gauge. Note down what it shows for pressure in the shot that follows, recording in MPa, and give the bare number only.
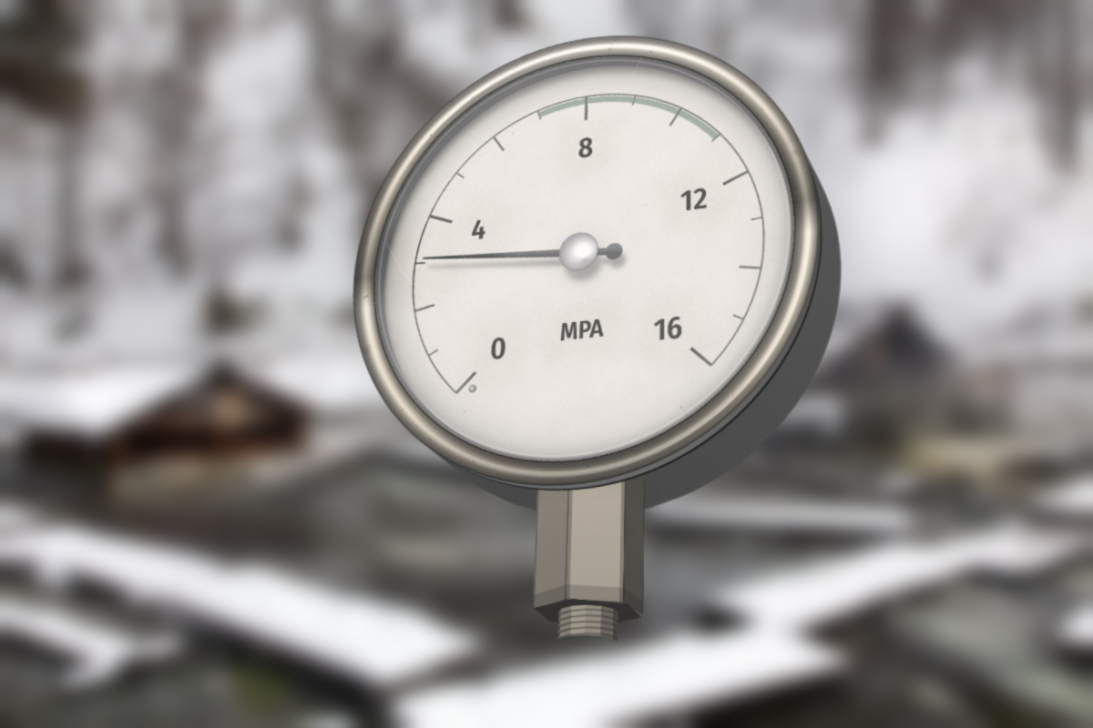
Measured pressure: 3
